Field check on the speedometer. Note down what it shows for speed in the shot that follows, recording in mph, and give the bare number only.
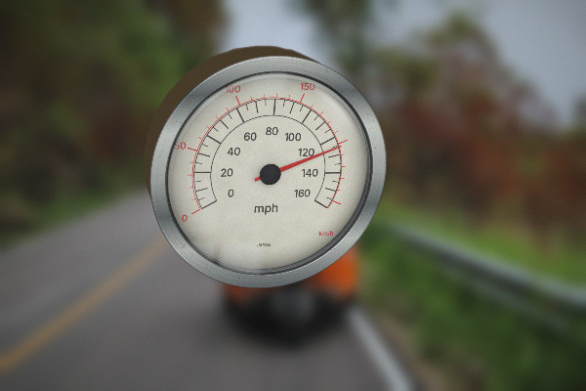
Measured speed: 125
